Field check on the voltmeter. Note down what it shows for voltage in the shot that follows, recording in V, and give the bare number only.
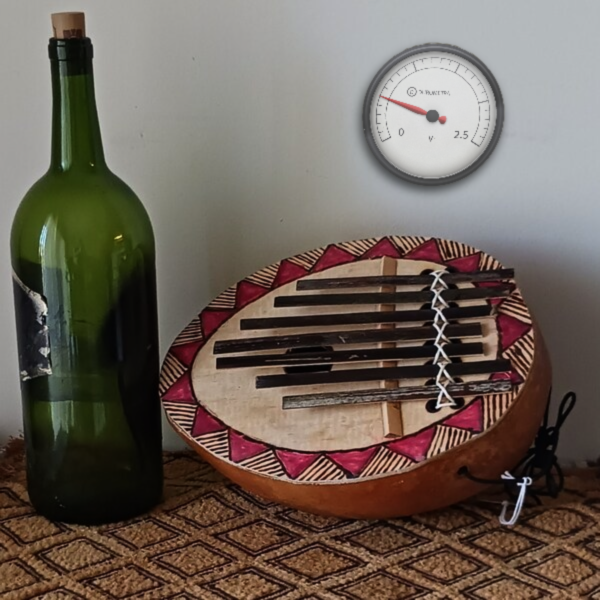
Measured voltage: 0.5
